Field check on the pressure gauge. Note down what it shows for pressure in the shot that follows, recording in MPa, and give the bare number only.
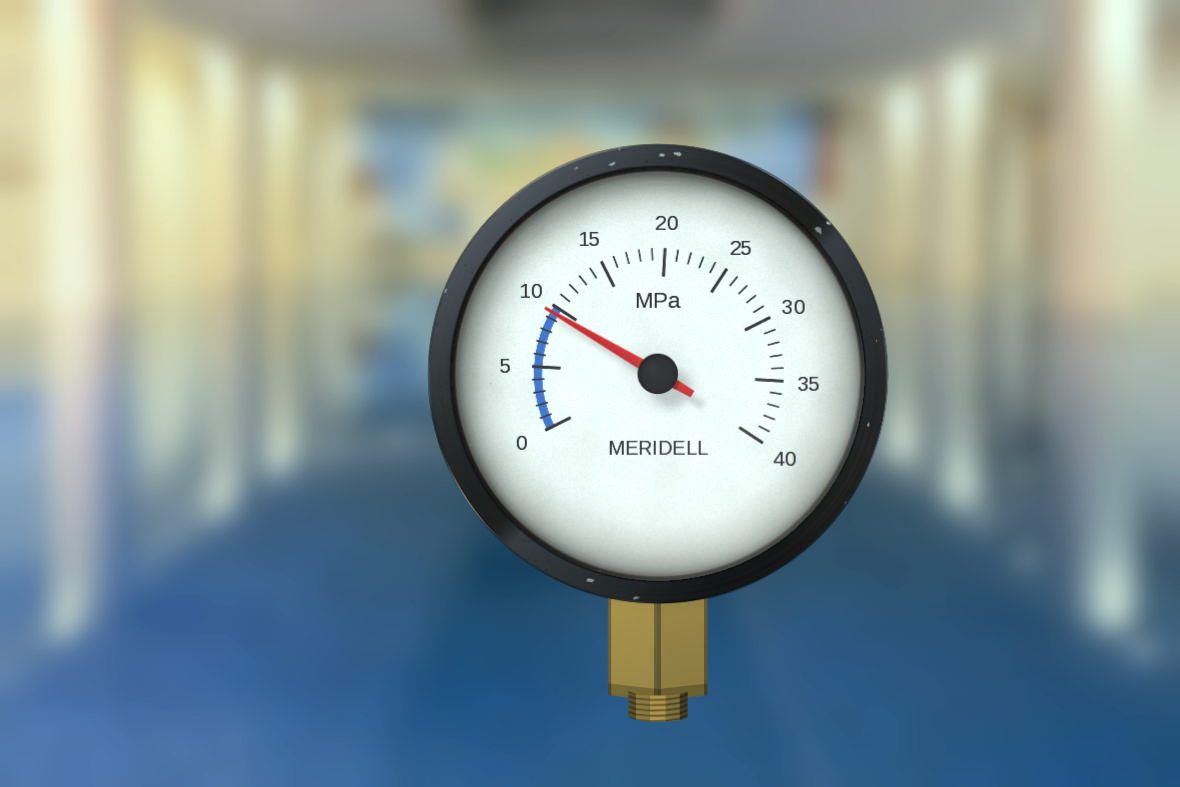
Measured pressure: 9.5
